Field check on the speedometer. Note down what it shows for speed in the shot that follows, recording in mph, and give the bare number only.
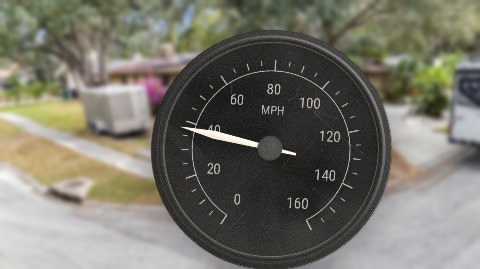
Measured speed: 37.5
